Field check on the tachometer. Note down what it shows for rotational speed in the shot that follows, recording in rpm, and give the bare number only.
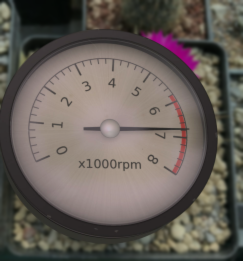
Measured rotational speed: 6800
